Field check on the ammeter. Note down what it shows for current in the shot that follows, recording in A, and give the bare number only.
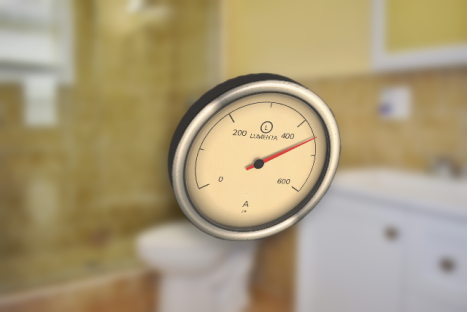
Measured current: 450
